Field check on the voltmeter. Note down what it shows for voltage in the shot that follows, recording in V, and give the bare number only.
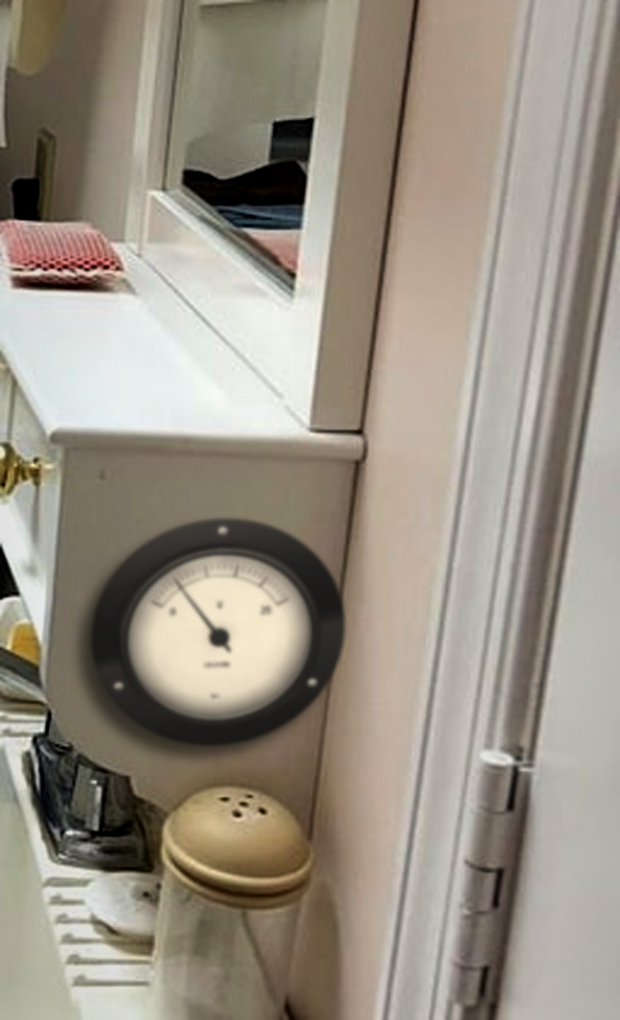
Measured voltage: 5
